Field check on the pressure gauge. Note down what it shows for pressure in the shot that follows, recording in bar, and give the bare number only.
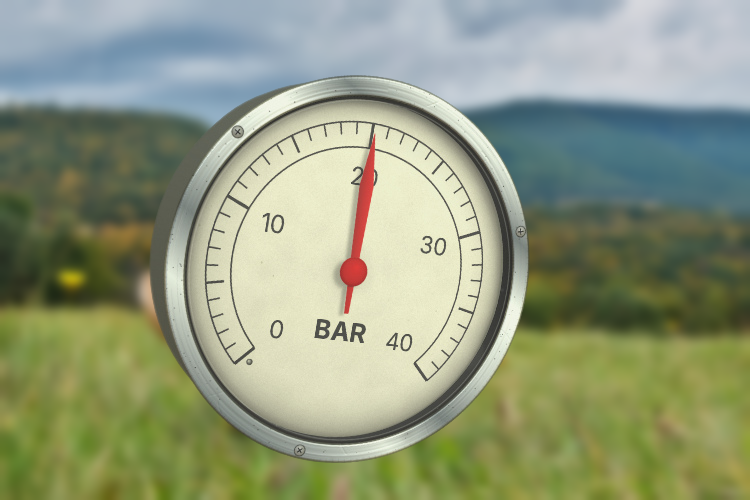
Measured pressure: 20
